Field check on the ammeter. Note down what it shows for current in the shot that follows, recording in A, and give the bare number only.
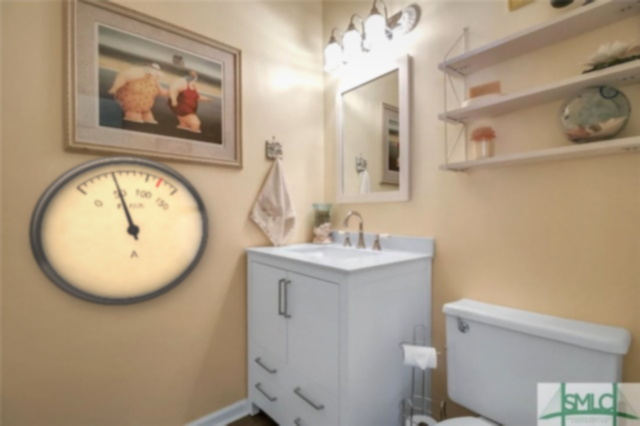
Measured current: 50
